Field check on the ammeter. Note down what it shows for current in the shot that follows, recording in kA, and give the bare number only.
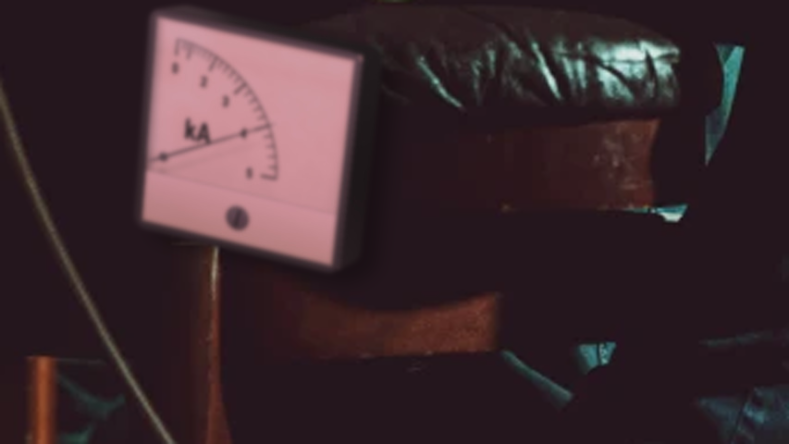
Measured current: 4
